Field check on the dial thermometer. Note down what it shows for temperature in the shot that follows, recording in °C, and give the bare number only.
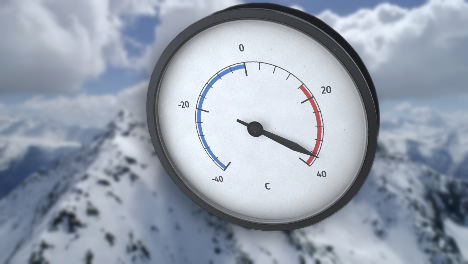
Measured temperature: 36
